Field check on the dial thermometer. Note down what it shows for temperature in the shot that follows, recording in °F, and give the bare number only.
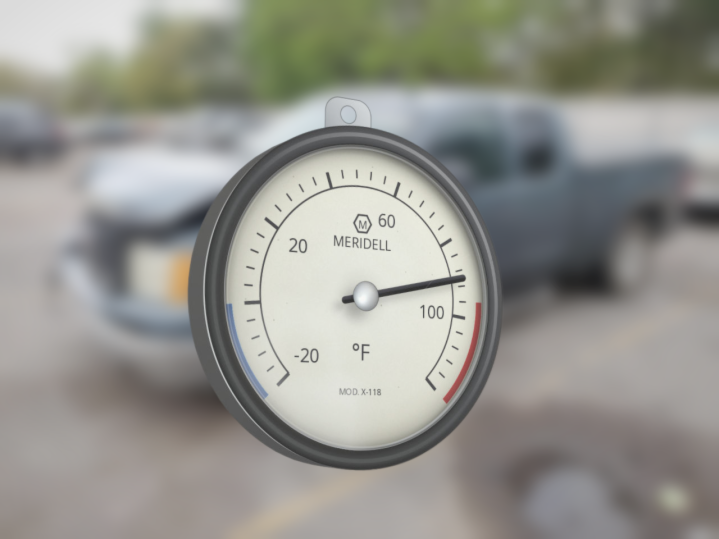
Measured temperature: 90
